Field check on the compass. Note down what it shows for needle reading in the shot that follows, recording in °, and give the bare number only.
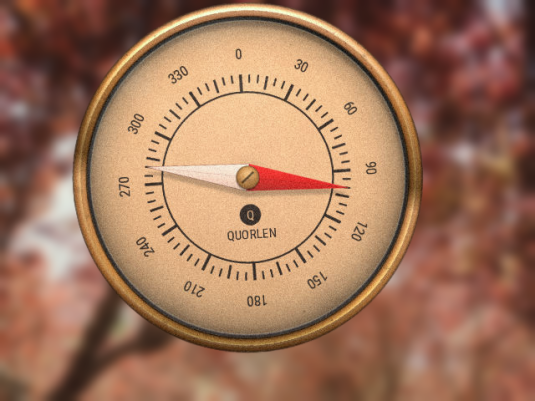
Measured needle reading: 100
